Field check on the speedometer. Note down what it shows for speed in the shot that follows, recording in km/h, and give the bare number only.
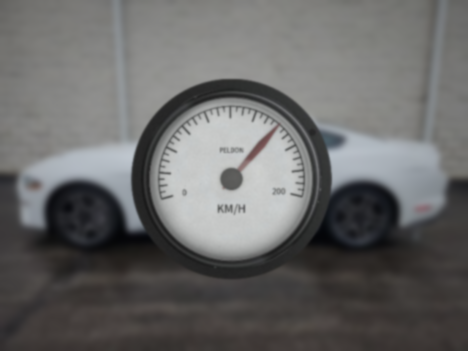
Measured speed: 140
